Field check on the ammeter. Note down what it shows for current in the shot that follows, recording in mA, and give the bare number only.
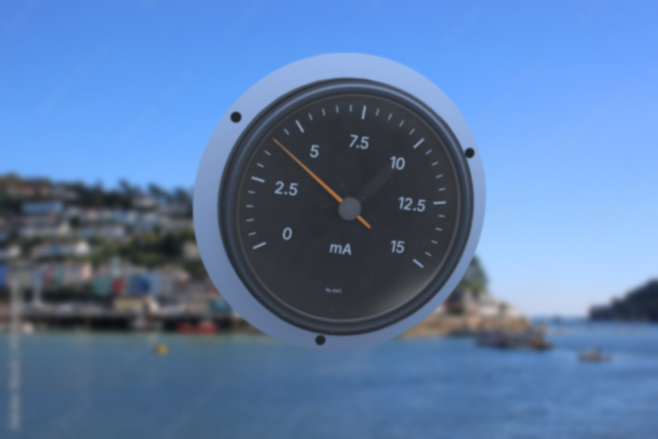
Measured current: 4
